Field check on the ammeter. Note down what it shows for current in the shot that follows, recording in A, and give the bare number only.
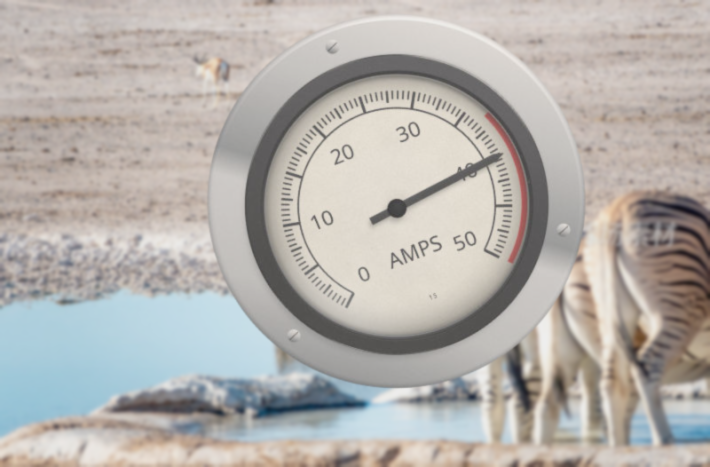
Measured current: 40
